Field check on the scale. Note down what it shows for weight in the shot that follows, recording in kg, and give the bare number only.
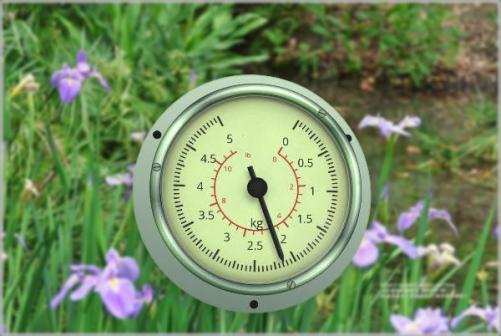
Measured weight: 2.15
